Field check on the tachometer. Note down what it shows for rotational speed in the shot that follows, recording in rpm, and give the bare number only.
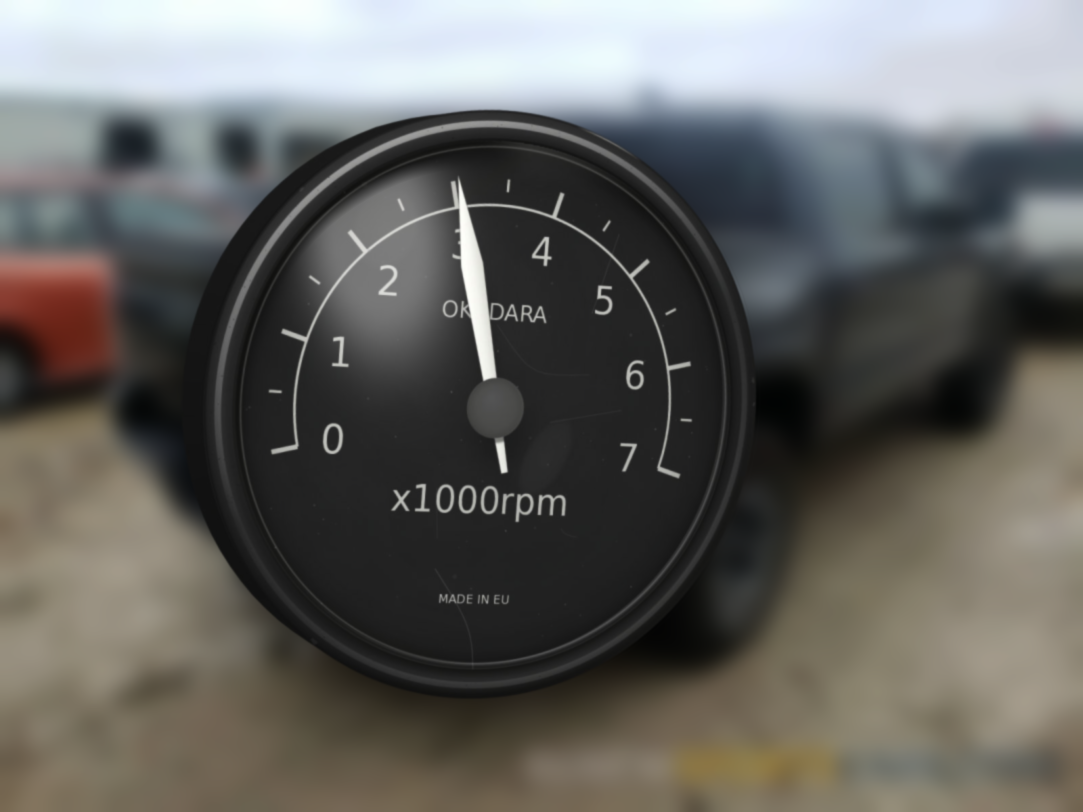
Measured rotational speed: 3000
